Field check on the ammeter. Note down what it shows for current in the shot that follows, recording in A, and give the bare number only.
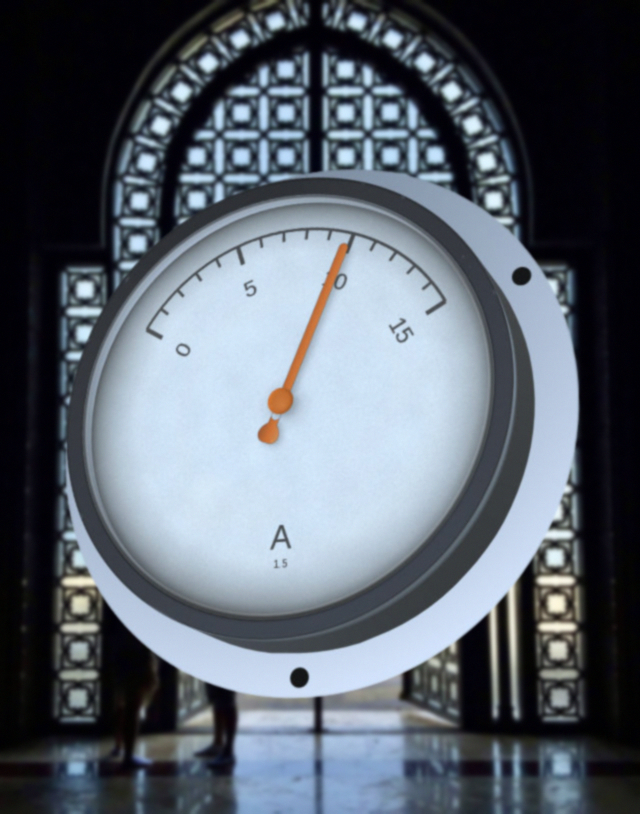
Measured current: 10
